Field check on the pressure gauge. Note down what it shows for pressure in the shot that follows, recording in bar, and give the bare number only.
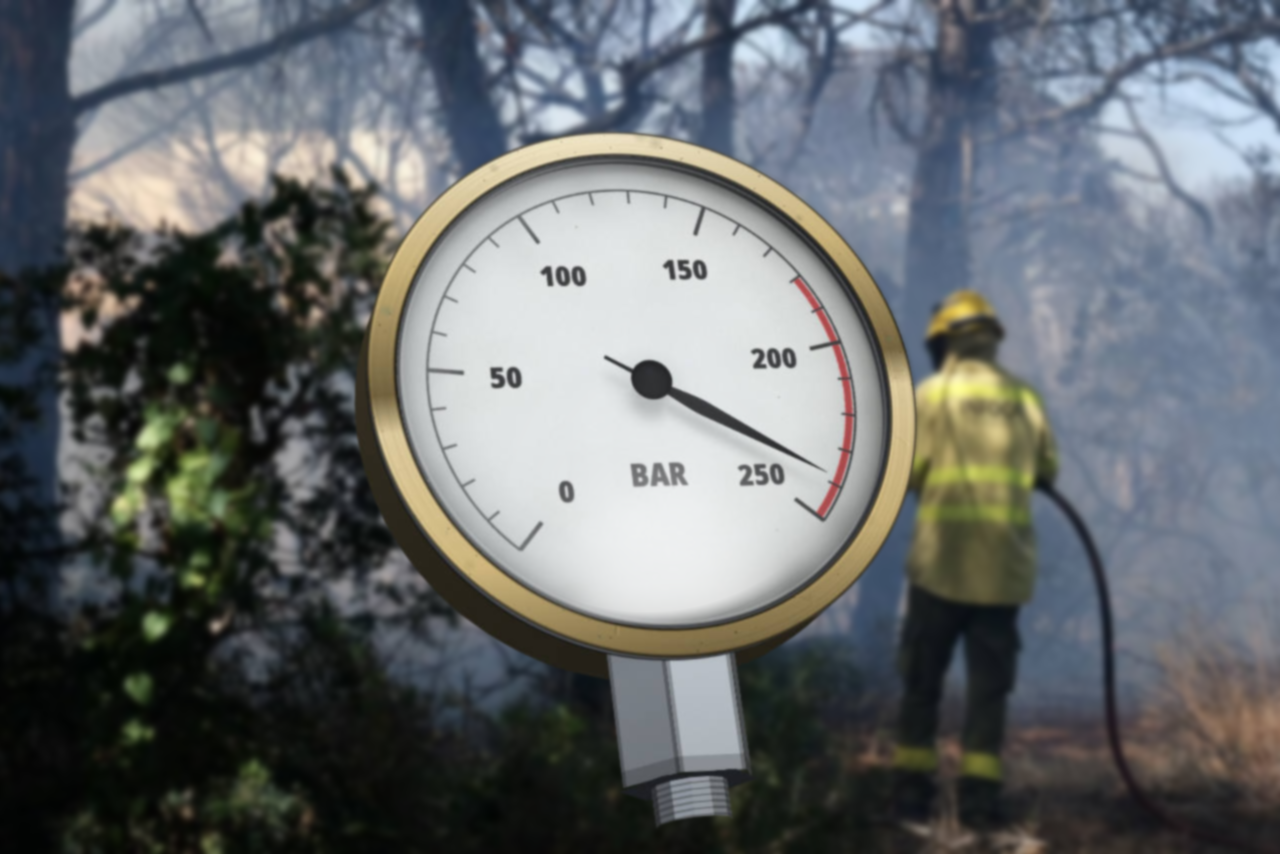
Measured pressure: 240
